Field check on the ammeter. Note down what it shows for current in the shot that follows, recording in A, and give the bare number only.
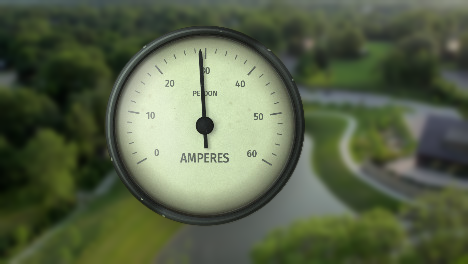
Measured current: 29
